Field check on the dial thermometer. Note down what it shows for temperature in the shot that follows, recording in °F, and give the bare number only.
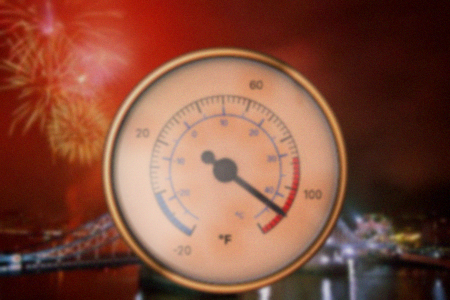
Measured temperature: 110
